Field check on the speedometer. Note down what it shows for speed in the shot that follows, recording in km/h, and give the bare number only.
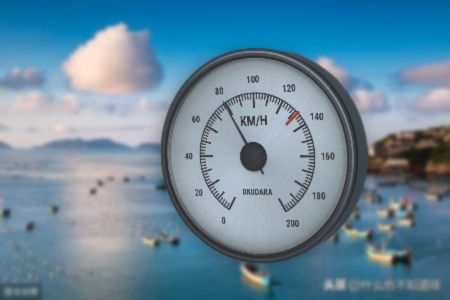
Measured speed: 80
